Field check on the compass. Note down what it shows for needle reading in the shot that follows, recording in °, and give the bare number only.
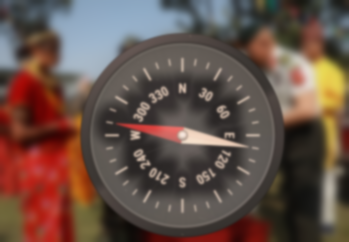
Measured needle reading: 280
